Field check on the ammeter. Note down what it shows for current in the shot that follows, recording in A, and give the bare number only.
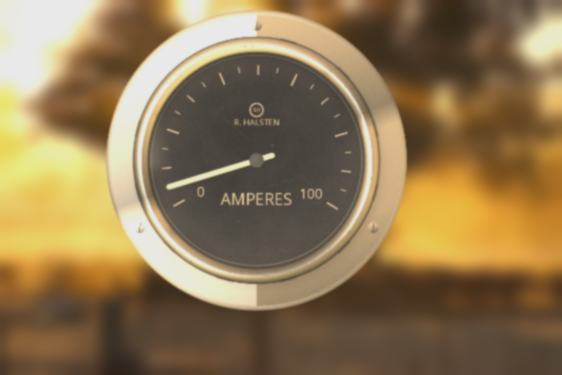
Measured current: 5
